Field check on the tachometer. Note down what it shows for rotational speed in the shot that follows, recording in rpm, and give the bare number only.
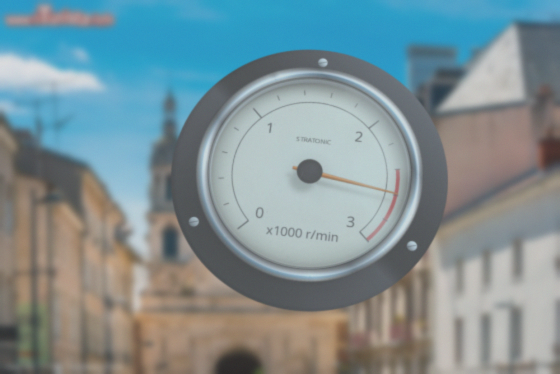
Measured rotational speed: 2600
